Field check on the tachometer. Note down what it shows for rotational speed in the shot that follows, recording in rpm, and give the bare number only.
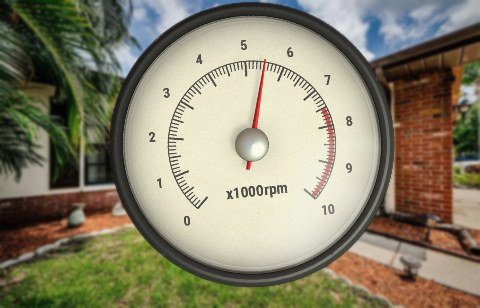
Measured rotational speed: 5500
